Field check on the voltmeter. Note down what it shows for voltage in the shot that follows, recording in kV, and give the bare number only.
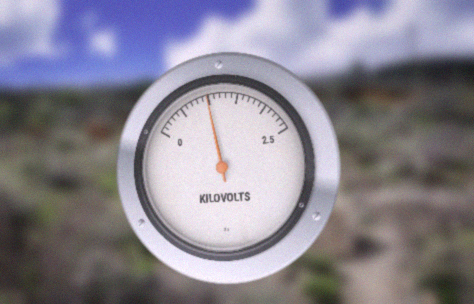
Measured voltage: 1
